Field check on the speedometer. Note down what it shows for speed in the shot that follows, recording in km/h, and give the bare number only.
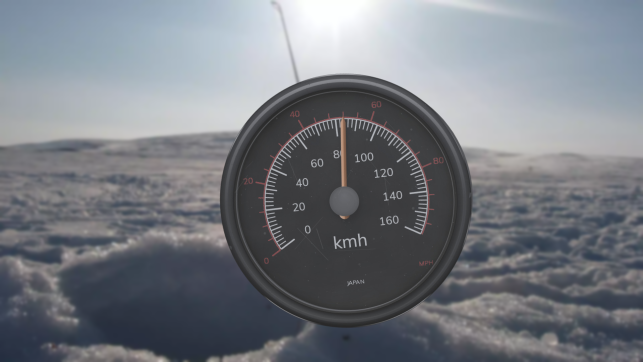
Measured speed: 84
